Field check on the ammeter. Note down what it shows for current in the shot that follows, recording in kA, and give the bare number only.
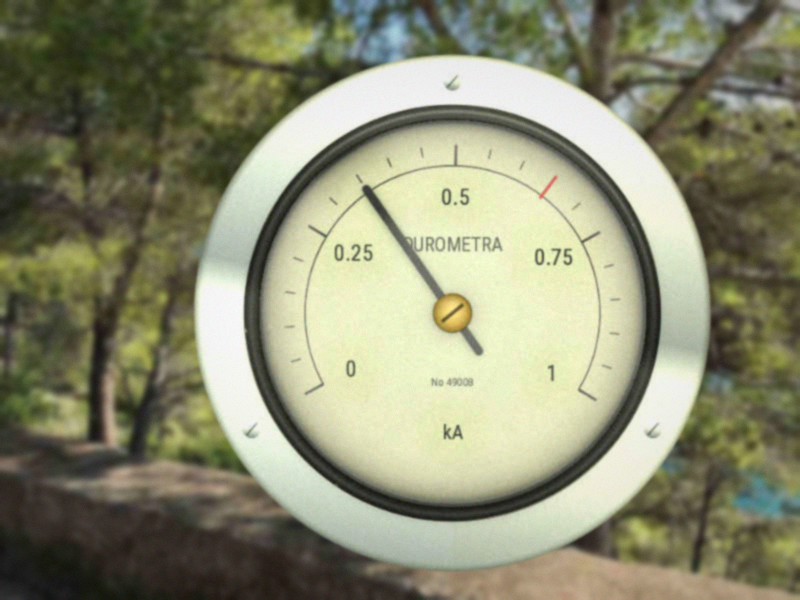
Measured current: 0.35
